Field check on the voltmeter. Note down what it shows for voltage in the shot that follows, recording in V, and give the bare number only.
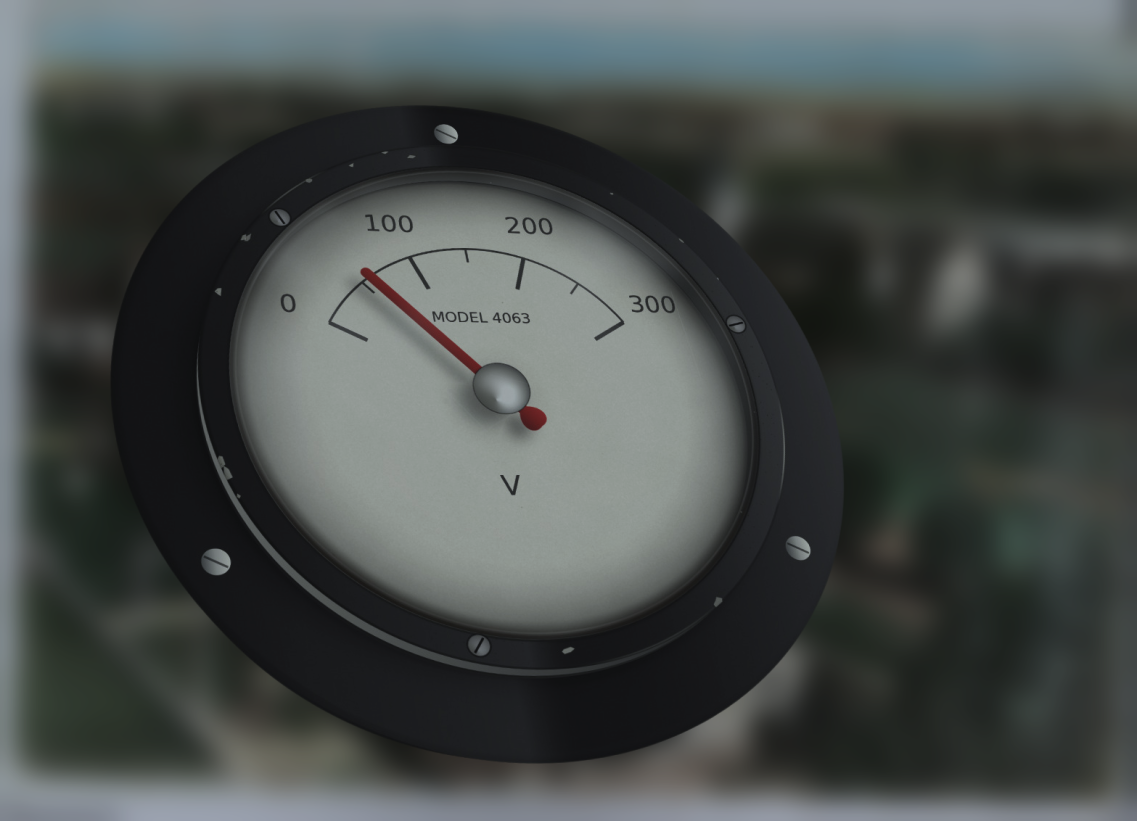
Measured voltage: 50
